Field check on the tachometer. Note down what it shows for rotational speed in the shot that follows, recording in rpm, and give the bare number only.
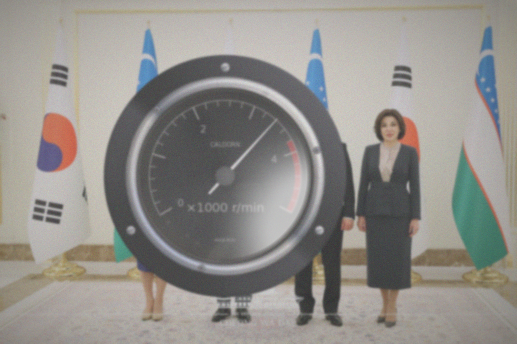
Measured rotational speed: 3400
